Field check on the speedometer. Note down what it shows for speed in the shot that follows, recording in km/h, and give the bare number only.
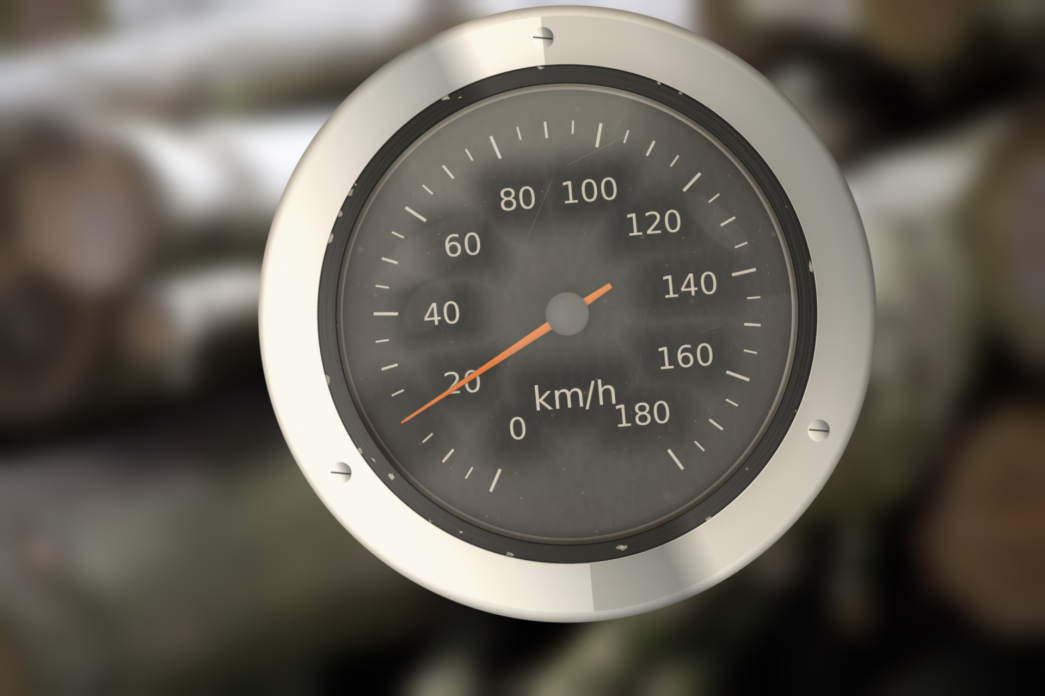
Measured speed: 20
